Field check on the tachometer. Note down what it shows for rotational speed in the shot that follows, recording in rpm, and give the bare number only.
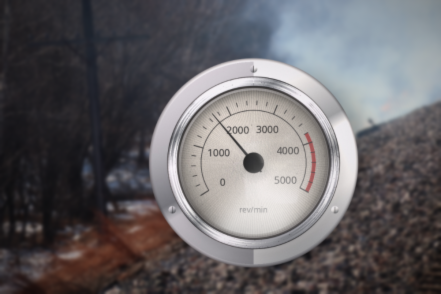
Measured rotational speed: 1700
